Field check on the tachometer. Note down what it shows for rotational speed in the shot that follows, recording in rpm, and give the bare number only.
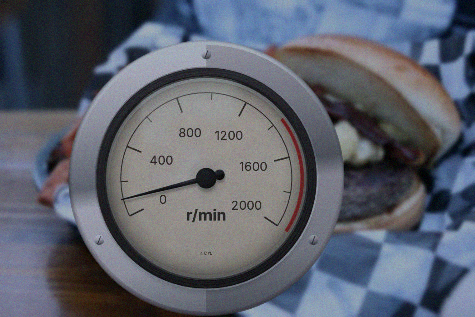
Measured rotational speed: 100
